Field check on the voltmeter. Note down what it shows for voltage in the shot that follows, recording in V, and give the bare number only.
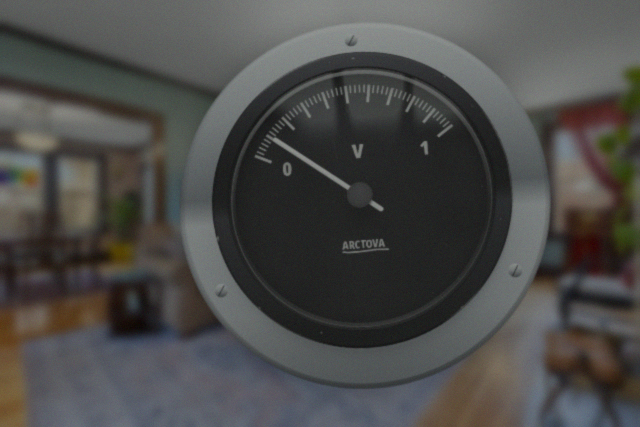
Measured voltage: 0.1
